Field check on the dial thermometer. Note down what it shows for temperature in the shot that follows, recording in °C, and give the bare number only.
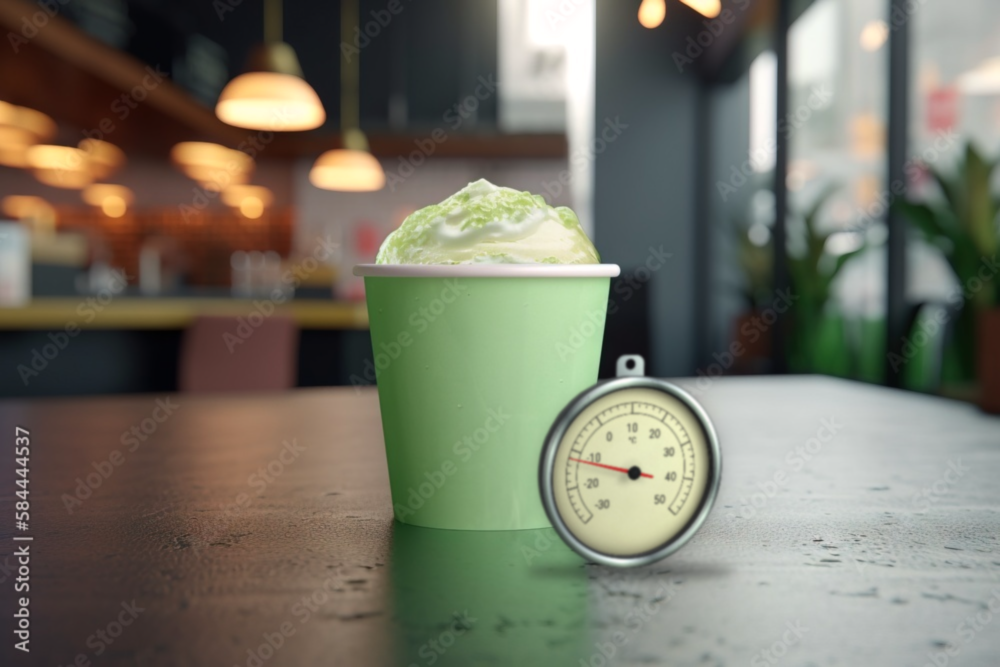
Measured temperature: -12
